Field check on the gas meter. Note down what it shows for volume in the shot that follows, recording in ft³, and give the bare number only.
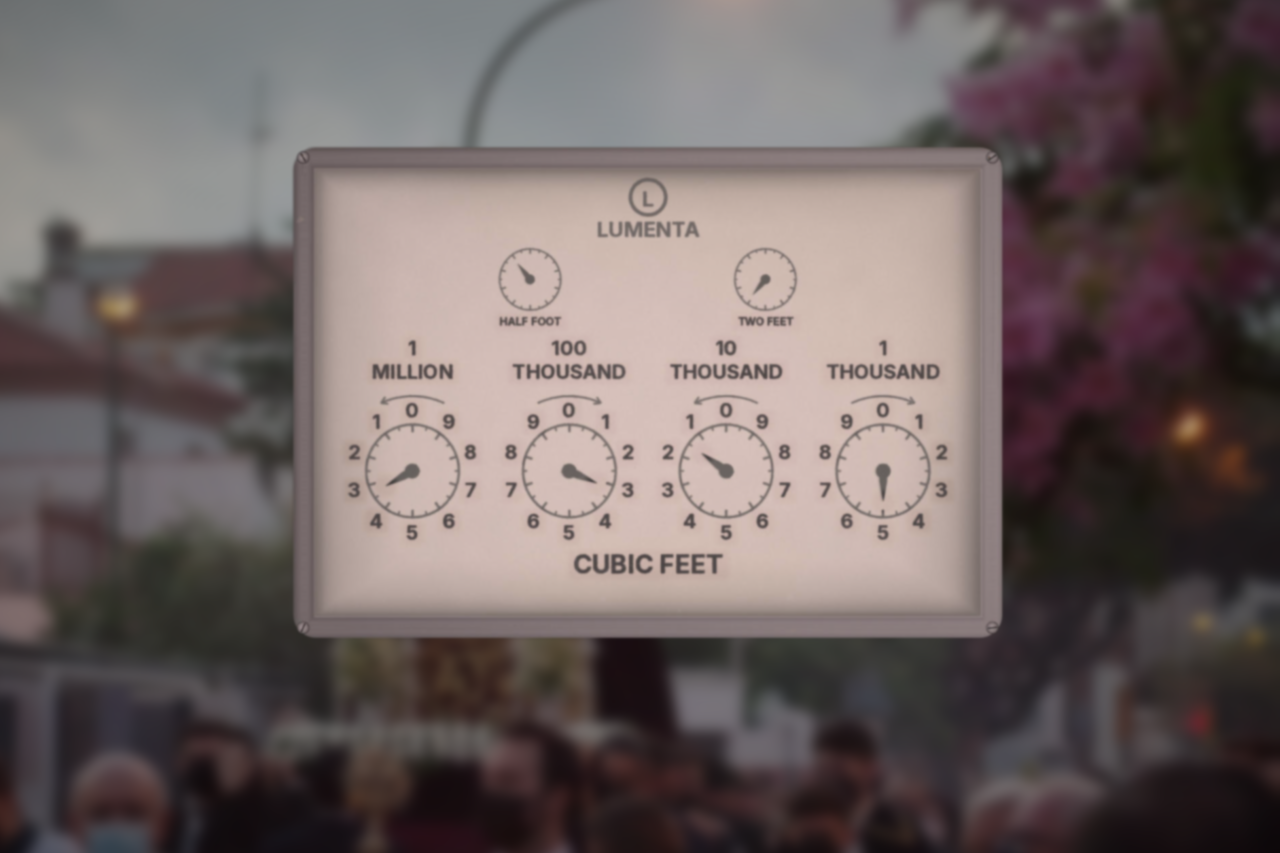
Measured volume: 331500
